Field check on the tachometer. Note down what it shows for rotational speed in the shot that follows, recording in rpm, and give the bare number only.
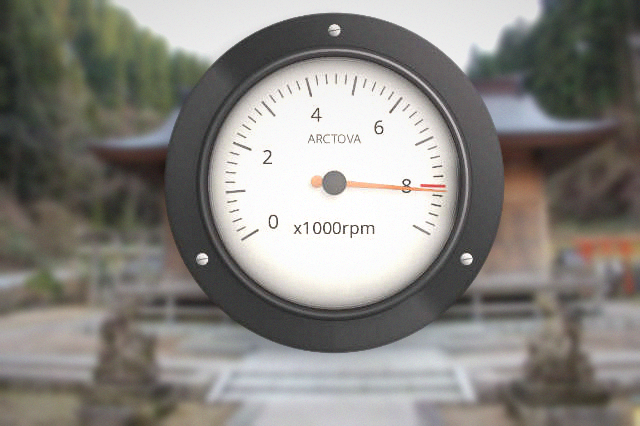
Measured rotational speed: 8100
